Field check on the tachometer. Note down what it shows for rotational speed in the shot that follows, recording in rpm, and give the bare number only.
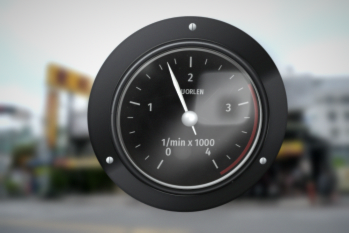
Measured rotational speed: 1700
